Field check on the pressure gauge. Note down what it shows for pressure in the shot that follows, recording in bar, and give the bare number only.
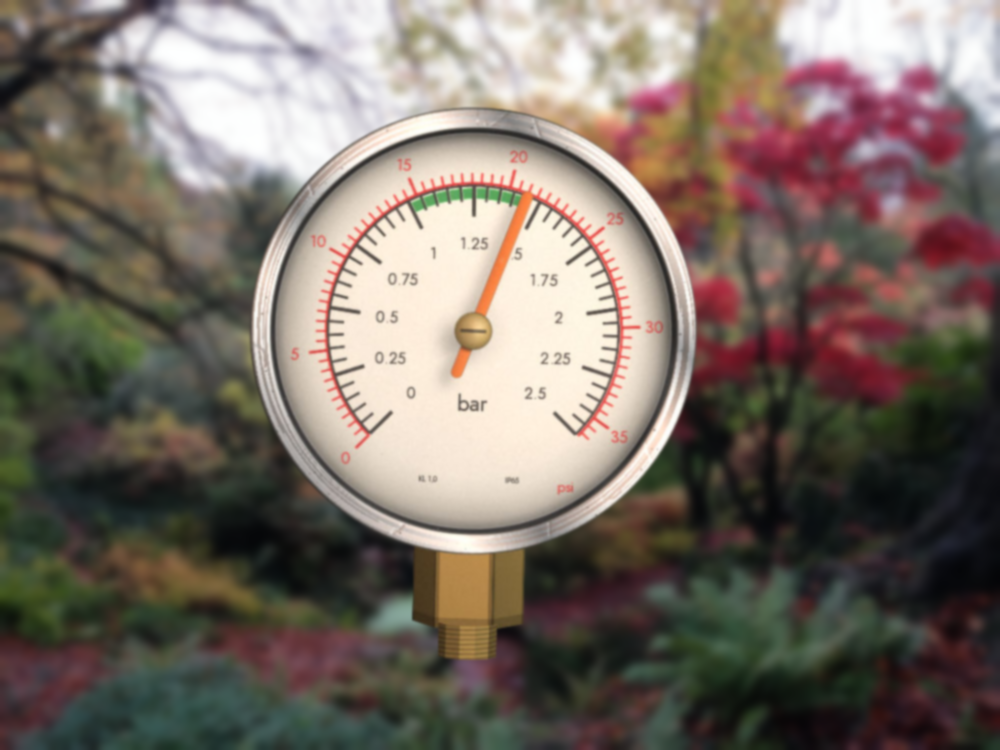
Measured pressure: 1.45
